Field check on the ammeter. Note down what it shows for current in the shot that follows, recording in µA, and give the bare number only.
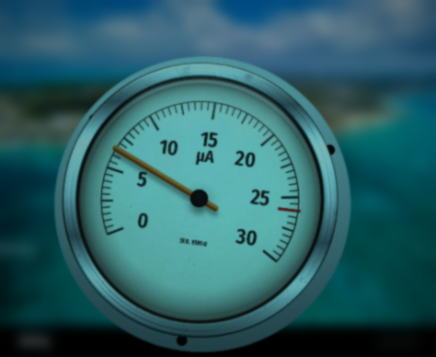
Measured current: 6.5
